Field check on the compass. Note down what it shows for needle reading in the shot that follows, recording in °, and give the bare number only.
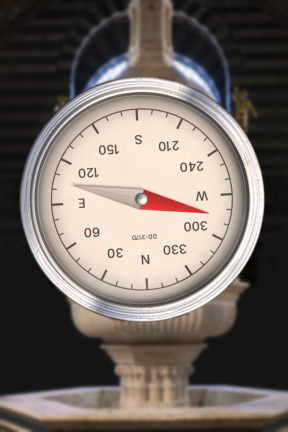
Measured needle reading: 285
